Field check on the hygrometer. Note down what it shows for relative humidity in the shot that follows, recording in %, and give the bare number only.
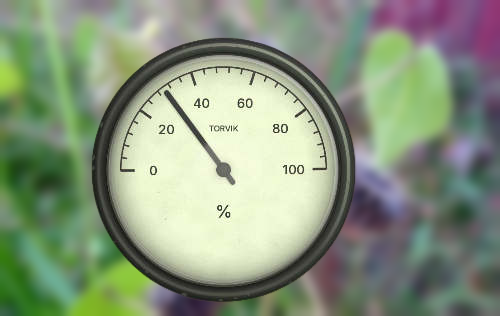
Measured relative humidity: 30
